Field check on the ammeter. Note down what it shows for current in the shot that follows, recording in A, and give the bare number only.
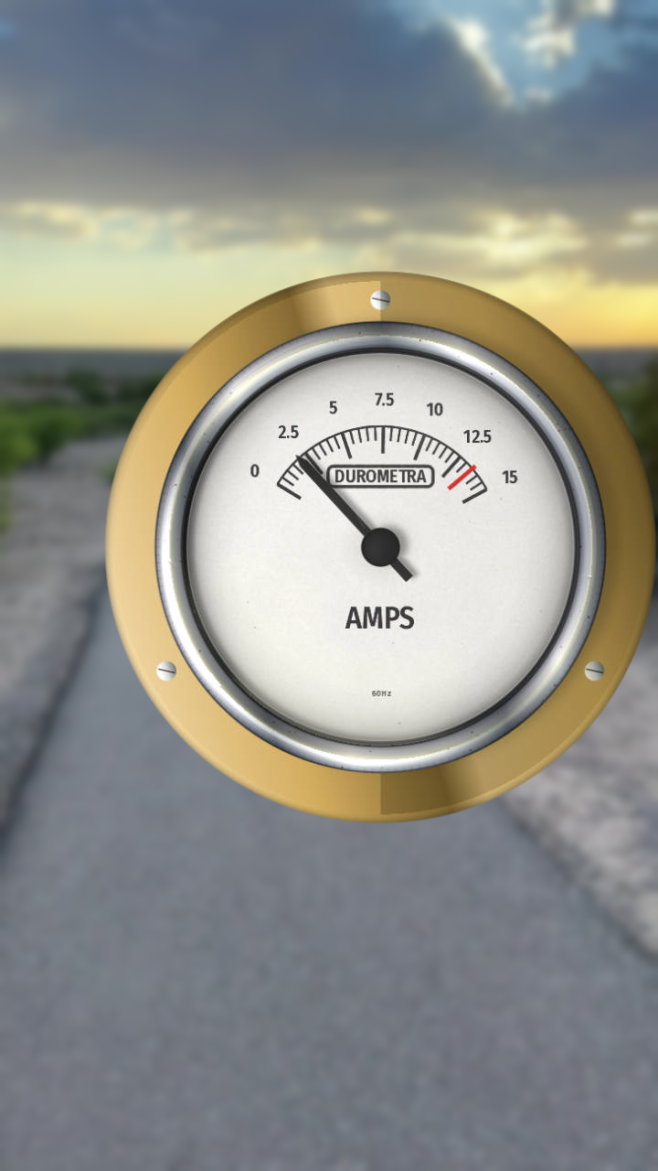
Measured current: 2
